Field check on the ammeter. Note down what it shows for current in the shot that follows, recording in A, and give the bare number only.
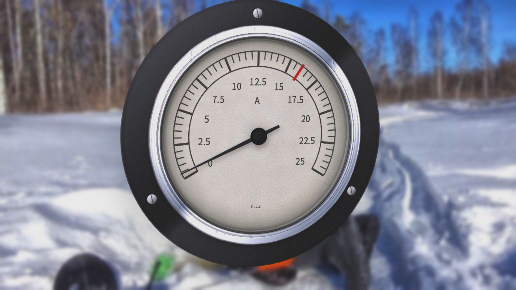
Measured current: 0.5
